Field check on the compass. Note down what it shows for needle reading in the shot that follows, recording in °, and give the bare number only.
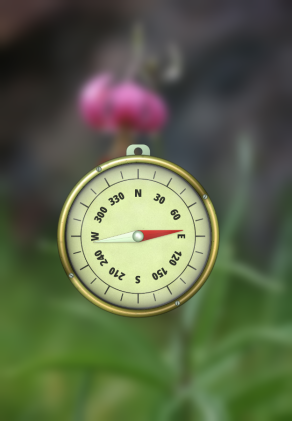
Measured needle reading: 82.5
